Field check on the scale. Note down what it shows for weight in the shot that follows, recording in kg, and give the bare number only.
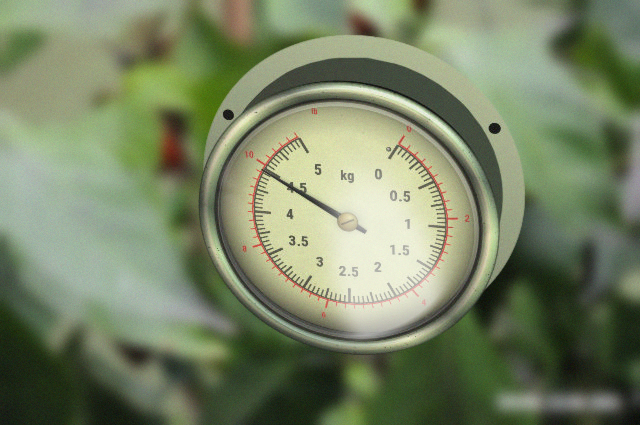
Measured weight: 4.5
